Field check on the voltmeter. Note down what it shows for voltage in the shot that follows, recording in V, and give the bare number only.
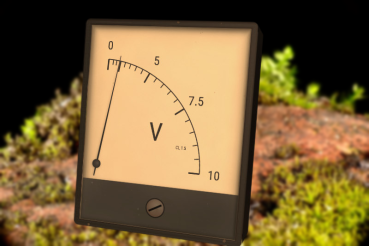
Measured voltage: 2.5
